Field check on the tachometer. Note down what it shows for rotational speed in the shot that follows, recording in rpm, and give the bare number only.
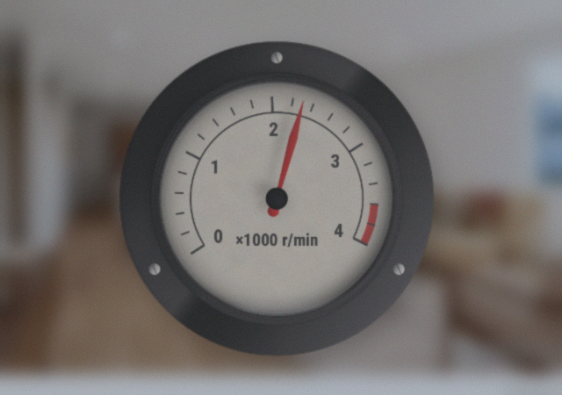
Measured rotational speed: 2300
